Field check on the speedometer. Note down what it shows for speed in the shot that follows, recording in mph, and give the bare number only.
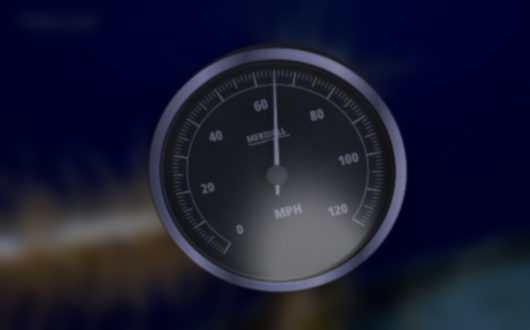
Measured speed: 65
